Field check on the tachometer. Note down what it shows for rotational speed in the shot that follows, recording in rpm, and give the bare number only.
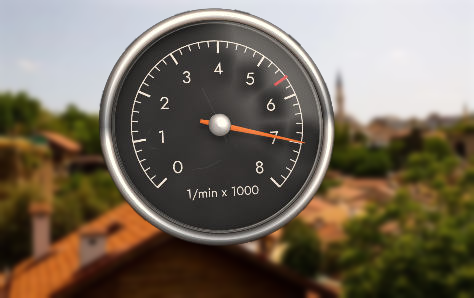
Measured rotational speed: 7000
